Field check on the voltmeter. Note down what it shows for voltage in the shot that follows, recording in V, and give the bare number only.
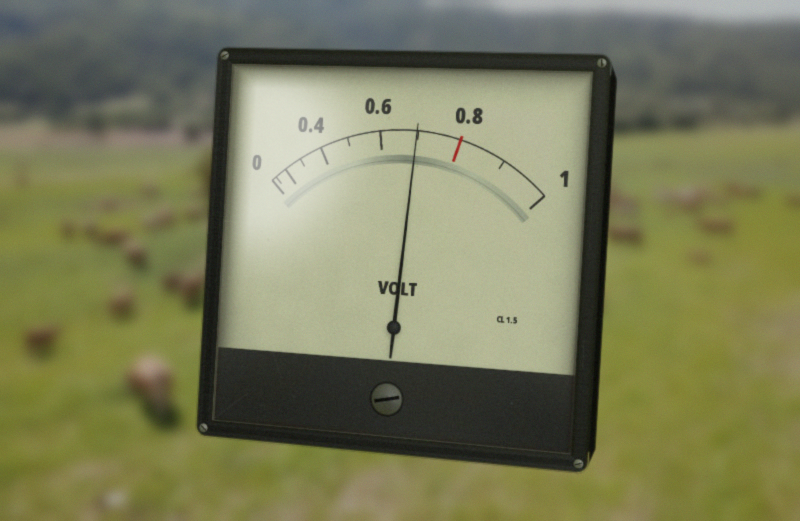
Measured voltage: 0.7
